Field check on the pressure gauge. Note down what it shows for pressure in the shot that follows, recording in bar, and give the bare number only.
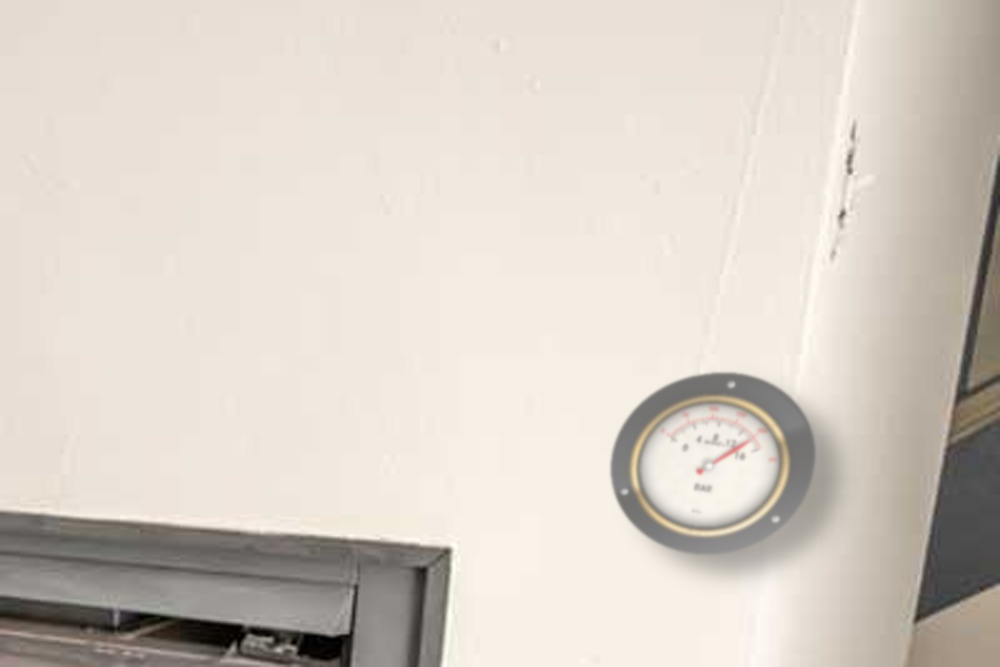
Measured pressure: 14
